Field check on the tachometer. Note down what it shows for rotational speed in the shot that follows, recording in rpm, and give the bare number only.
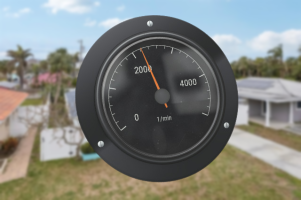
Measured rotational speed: 2200
